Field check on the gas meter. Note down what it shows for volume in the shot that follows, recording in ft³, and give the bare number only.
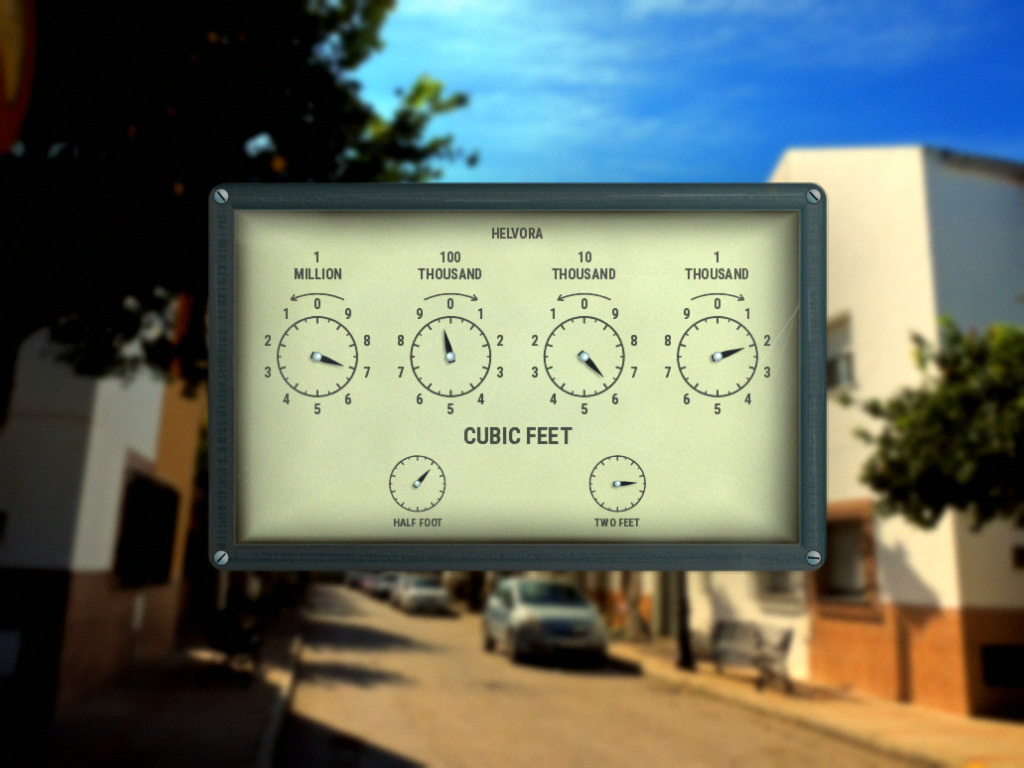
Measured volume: 696200
